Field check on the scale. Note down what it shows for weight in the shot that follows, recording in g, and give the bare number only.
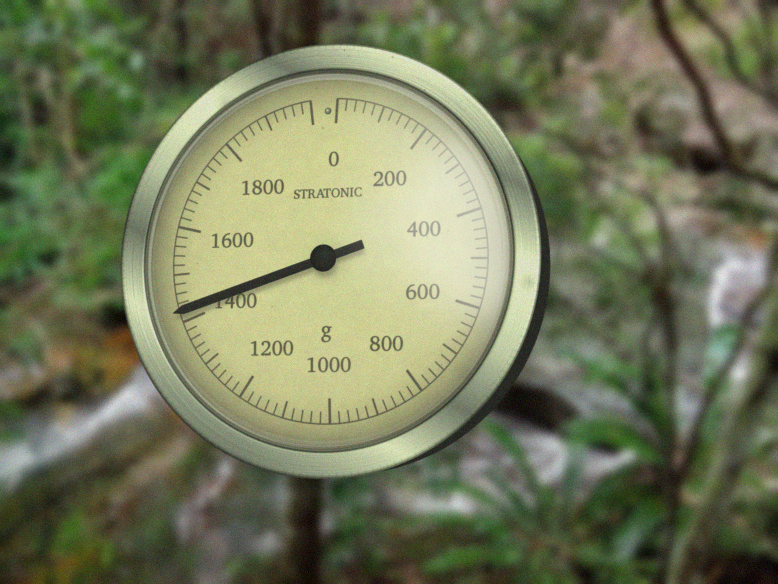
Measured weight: 1420
